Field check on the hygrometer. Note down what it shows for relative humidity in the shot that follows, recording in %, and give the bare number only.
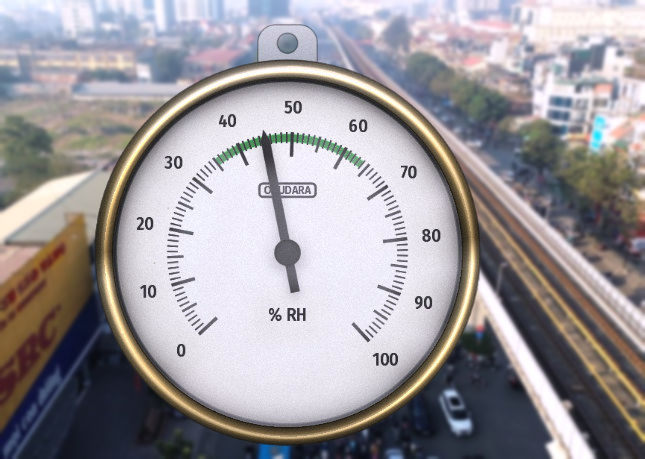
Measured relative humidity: 45
